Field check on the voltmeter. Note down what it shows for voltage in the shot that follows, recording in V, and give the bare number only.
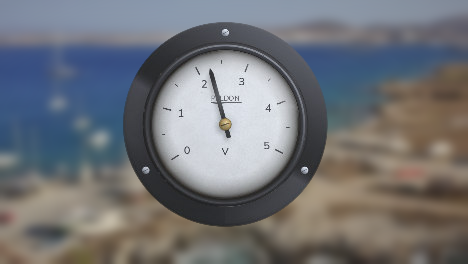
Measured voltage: 2.25
